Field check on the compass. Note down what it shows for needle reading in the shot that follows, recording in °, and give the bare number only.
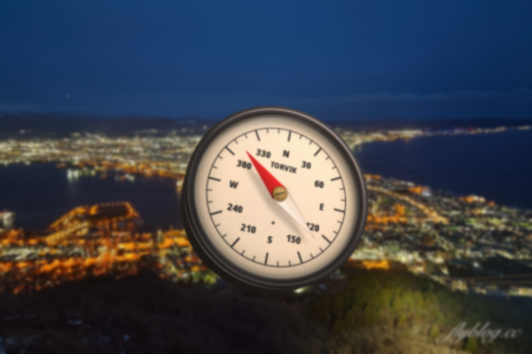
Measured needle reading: 310
